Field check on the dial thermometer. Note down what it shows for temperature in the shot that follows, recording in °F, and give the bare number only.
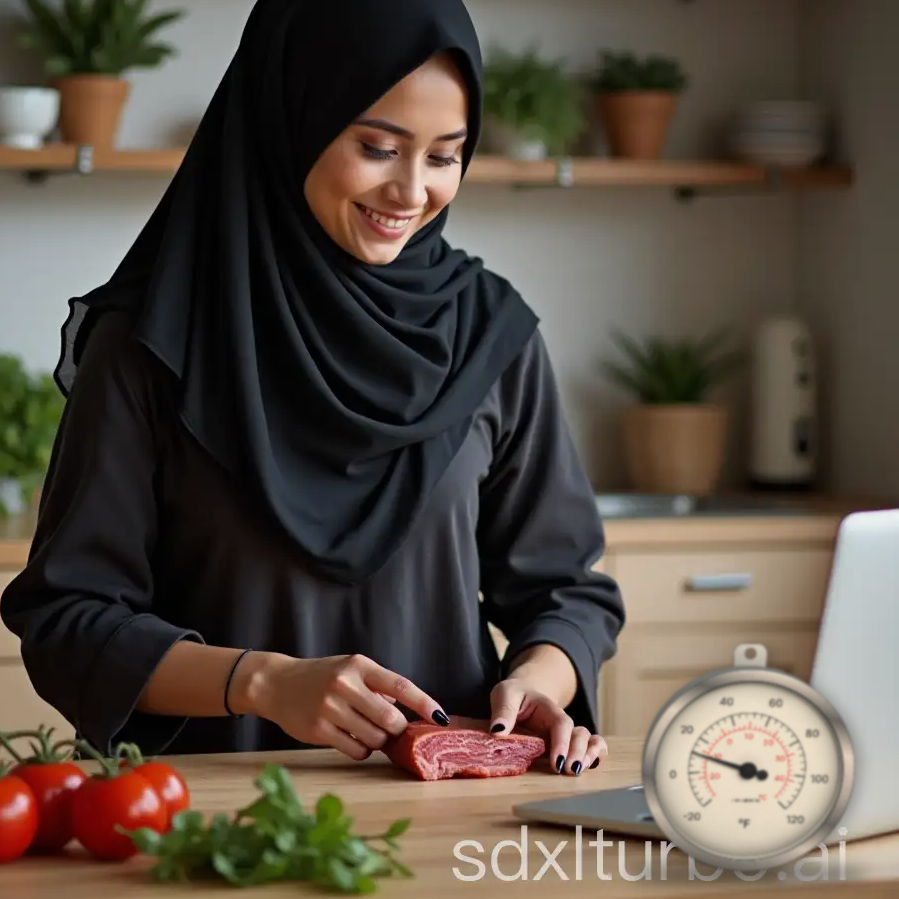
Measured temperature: 12
